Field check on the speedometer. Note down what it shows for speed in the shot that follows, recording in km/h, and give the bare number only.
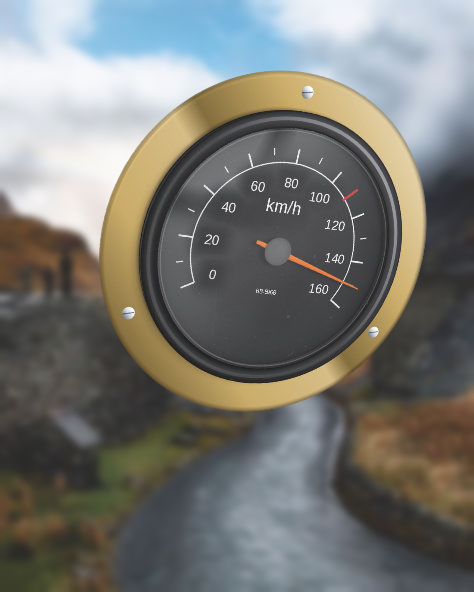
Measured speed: 150
